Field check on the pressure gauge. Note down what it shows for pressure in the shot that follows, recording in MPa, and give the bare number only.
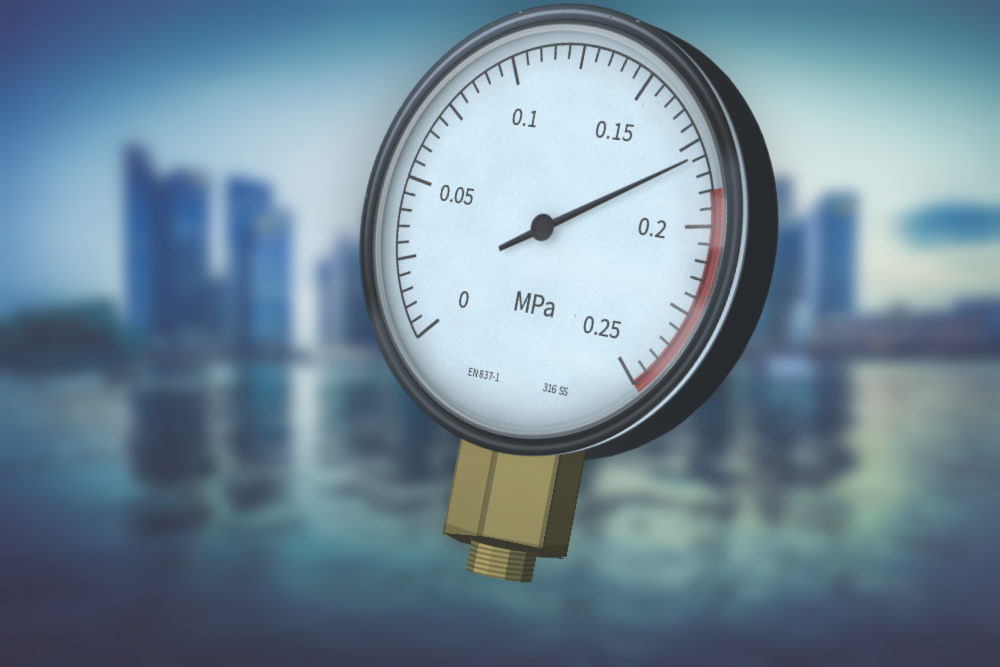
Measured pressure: 0.18
